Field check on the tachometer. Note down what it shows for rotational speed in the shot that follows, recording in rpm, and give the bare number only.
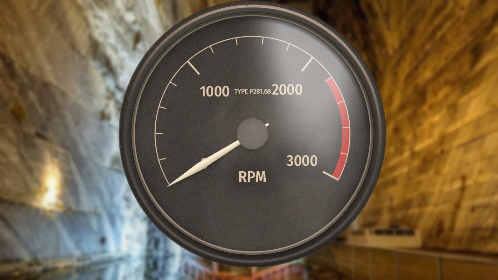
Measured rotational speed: 0
